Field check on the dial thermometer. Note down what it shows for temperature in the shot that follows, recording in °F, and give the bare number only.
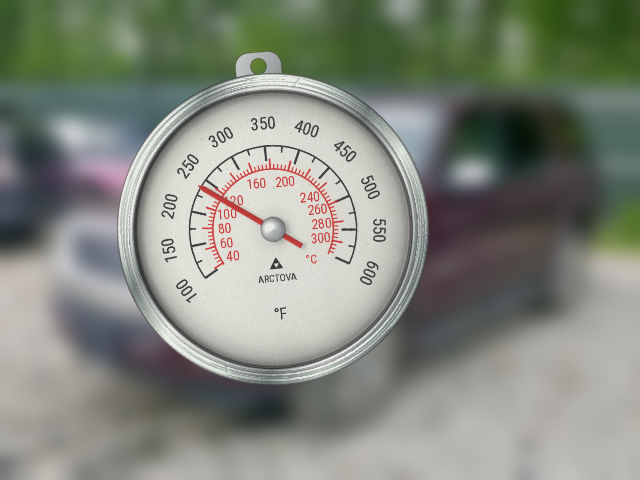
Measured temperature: 237.5
